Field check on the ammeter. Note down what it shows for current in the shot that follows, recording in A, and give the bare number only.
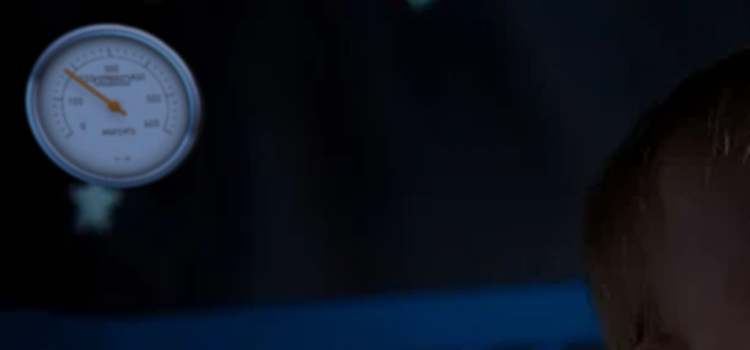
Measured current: 180
